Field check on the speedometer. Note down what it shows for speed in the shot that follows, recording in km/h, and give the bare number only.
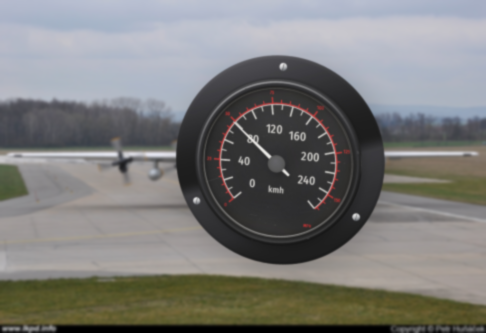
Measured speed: 80
